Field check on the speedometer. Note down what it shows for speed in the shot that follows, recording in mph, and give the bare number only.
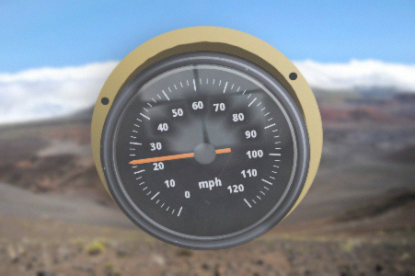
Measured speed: 24
